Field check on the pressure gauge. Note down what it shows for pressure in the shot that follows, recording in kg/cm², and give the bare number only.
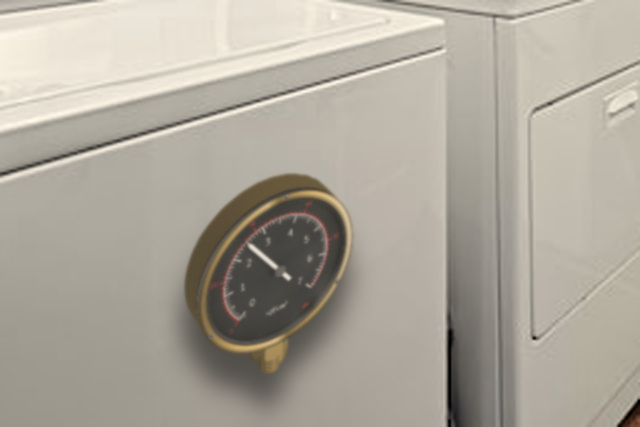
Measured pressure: 2.5
